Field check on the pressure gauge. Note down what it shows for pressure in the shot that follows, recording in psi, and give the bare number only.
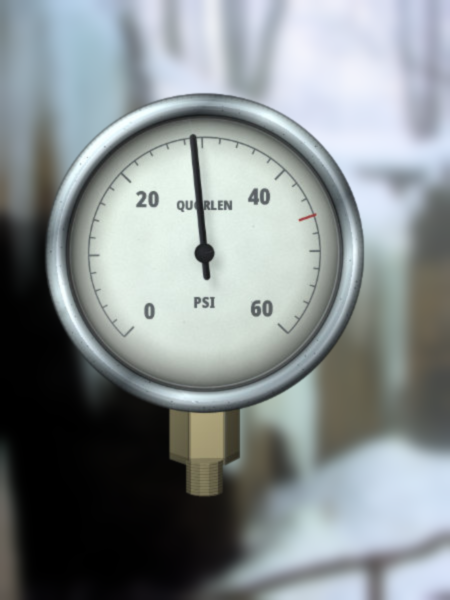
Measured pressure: 29
